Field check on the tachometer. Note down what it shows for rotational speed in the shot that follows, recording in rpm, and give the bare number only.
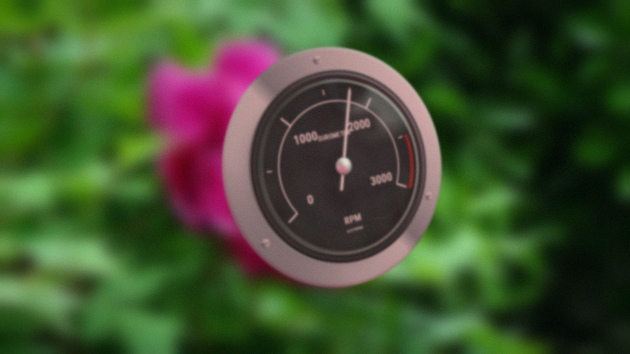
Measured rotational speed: 1750
